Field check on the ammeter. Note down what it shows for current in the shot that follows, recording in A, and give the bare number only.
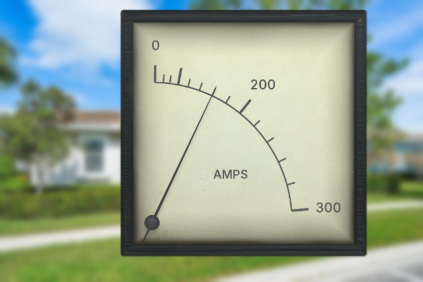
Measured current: 160
